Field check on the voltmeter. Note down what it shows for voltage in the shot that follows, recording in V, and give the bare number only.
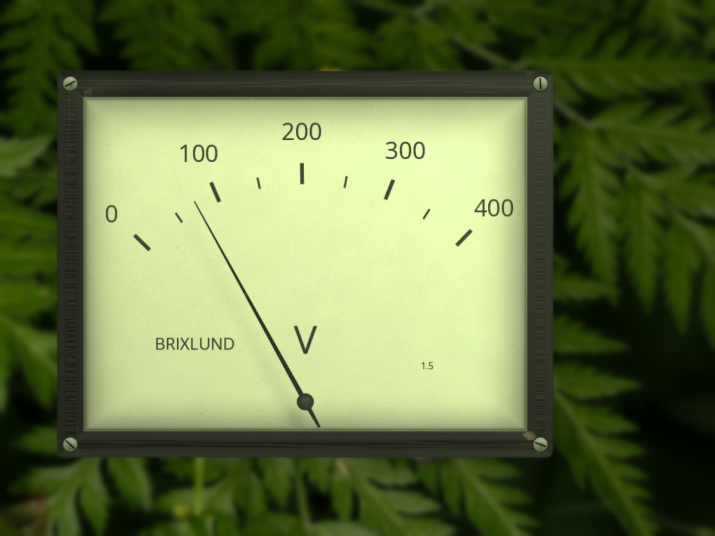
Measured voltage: 75
